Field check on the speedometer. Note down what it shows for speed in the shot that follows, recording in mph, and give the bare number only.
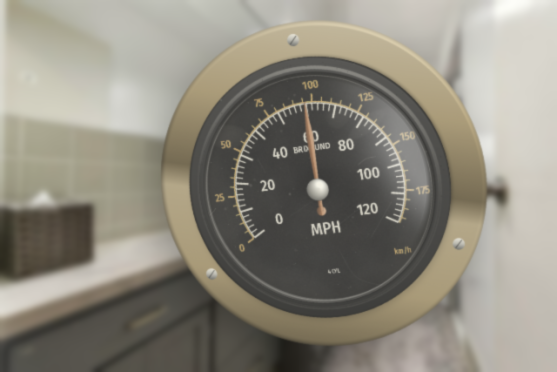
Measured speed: 60
